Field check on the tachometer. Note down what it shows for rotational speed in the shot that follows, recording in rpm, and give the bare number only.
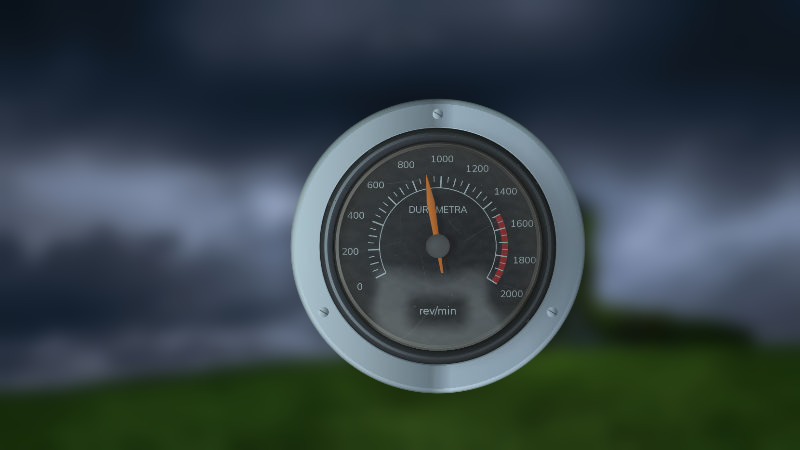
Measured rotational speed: 900
